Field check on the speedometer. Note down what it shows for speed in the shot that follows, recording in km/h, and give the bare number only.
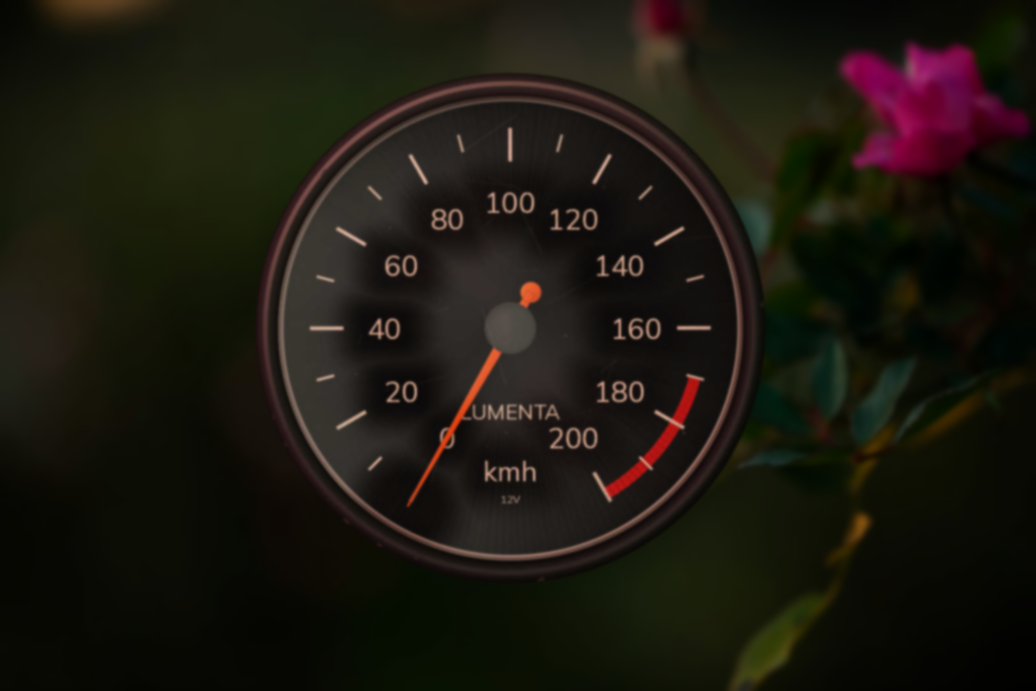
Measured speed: 0
